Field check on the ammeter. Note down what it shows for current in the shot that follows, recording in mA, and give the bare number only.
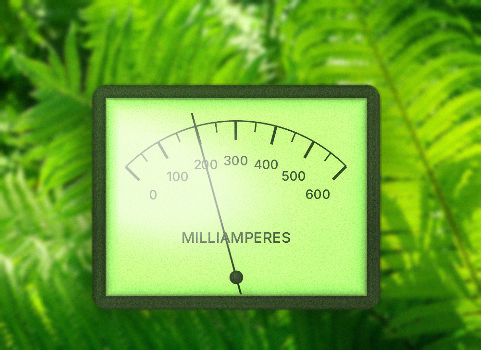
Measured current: 200
